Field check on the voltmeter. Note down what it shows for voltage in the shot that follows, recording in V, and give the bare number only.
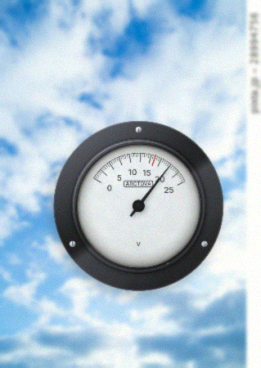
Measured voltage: 20
